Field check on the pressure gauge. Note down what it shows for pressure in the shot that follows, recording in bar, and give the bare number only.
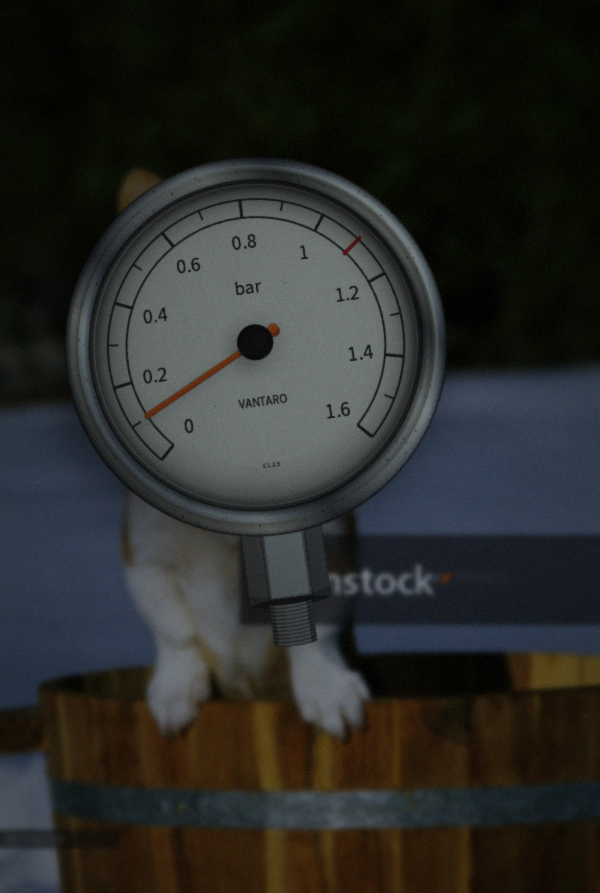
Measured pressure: 0.1
